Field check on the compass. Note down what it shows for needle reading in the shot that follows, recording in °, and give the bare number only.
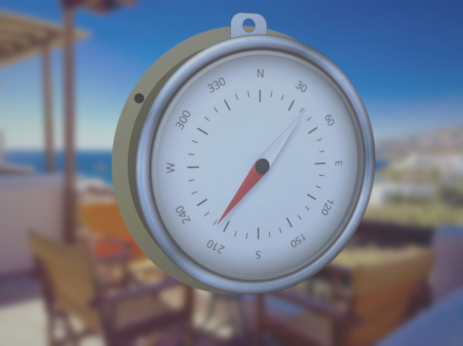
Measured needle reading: 220
